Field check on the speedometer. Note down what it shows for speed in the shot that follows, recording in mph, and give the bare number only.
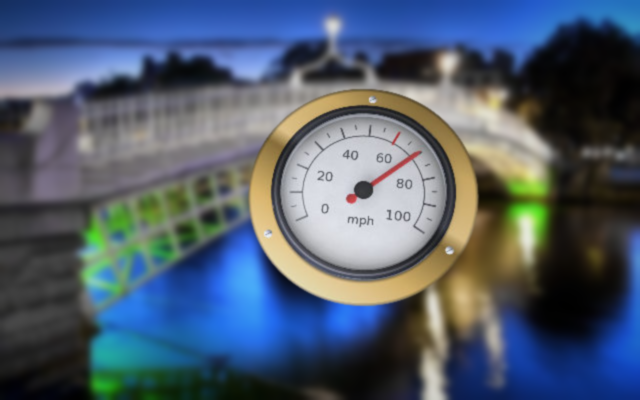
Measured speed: 70
